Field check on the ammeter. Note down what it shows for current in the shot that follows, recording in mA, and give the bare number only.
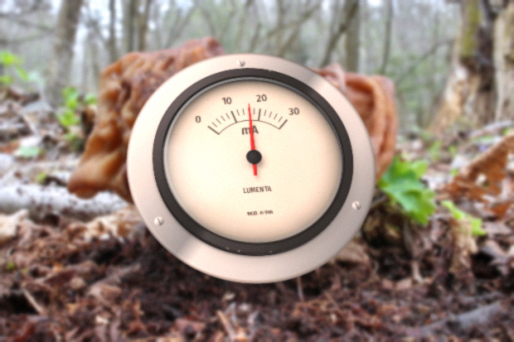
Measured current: 16
